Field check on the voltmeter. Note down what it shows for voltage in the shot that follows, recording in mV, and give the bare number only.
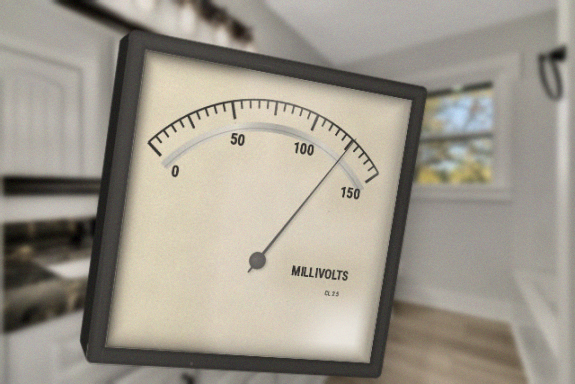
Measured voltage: 125
